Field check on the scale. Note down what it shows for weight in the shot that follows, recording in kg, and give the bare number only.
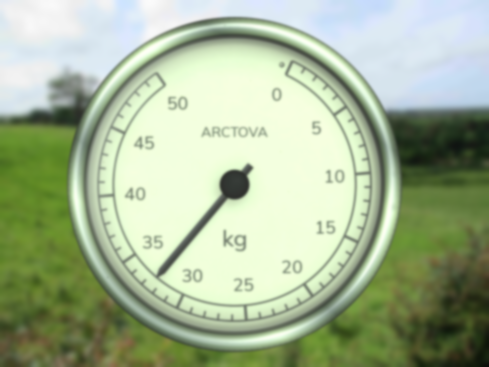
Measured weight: 32.5
